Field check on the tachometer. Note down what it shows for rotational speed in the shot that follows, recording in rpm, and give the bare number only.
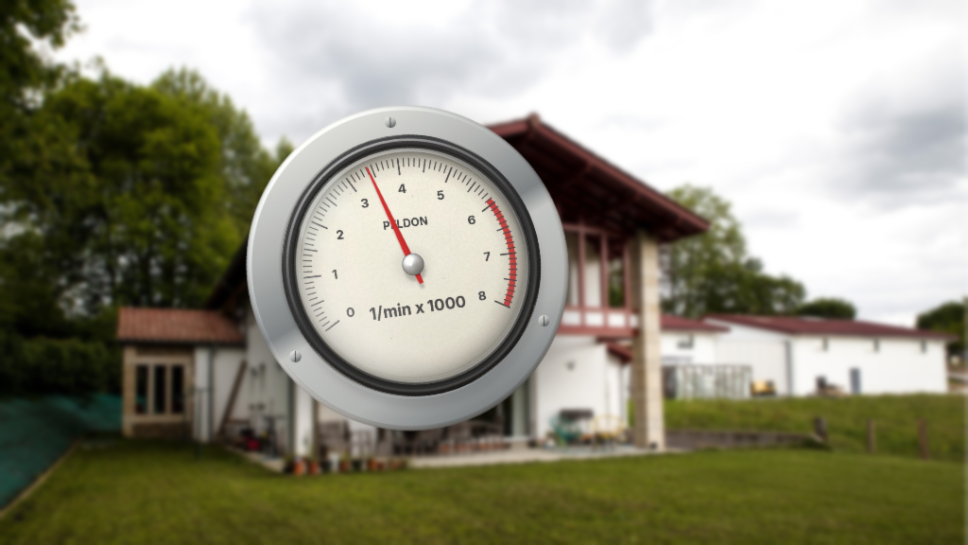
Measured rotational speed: 3400
